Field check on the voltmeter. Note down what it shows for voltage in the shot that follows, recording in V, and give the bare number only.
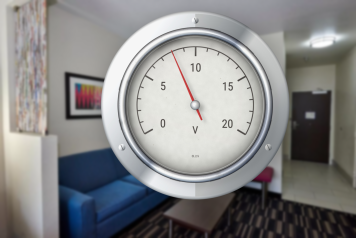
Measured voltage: 8
